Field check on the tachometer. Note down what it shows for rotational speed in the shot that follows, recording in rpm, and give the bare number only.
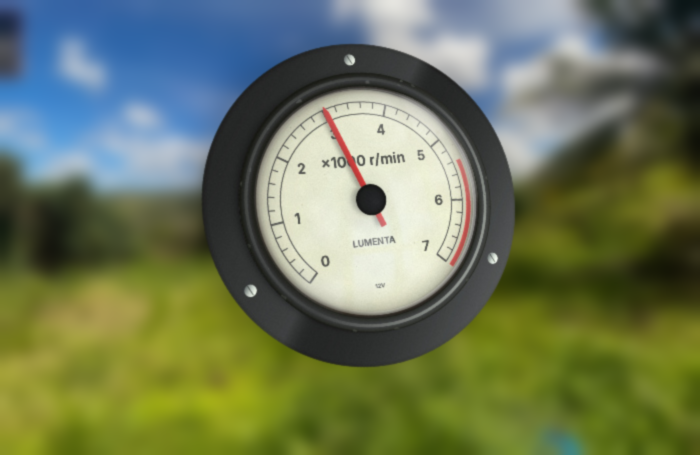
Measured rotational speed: 3000
